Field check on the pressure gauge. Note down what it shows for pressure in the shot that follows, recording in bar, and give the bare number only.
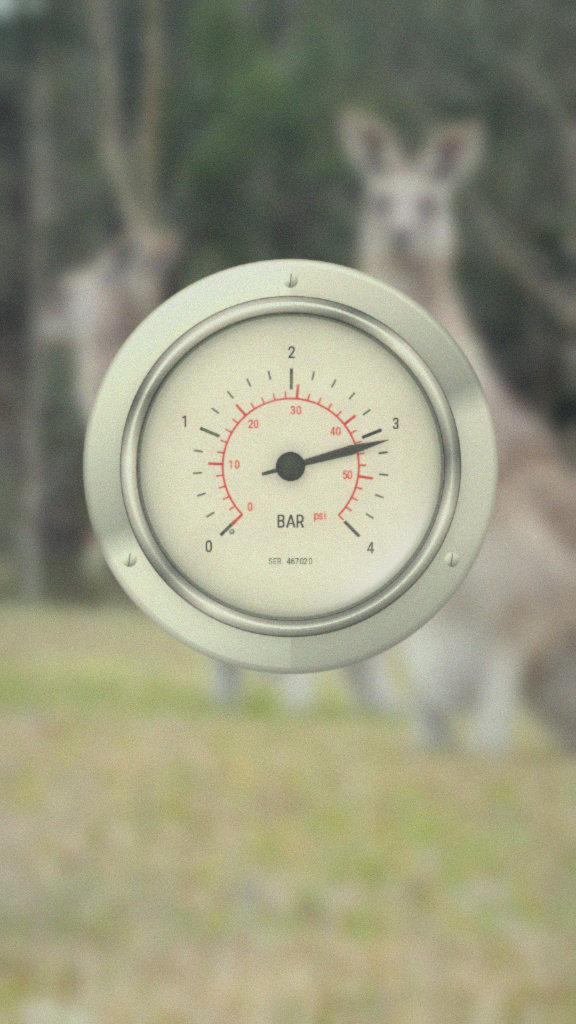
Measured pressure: 3.1
